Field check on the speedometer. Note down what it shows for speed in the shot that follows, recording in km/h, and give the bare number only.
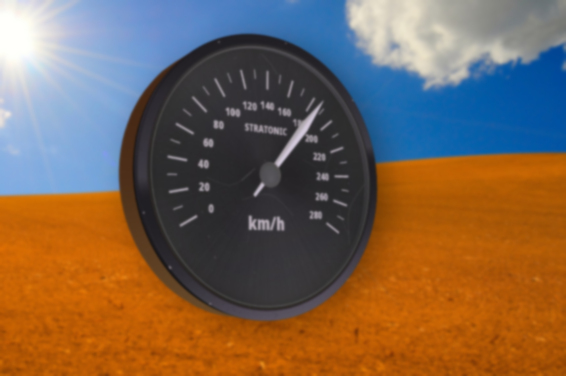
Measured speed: 185
